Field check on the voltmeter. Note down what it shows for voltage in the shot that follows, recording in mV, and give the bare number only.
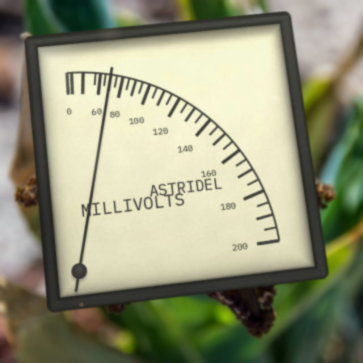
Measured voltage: 70
